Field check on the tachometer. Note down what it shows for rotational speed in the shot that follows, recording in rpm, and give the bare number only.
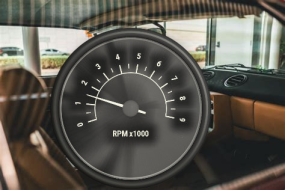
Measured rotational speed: 1500
